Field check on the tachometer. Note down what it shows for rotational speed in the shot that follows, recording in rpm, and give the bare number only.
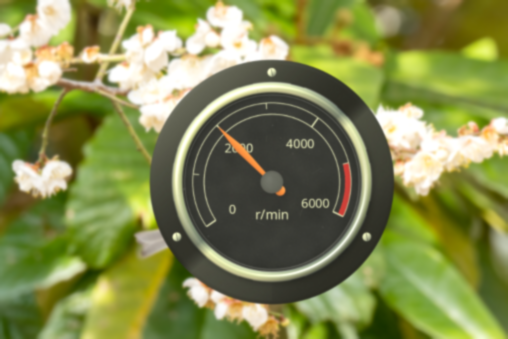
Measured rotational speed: 2000
